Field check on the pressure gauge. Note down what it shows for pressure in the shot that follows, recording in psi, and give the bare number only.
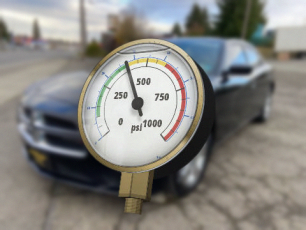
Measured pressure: 400
